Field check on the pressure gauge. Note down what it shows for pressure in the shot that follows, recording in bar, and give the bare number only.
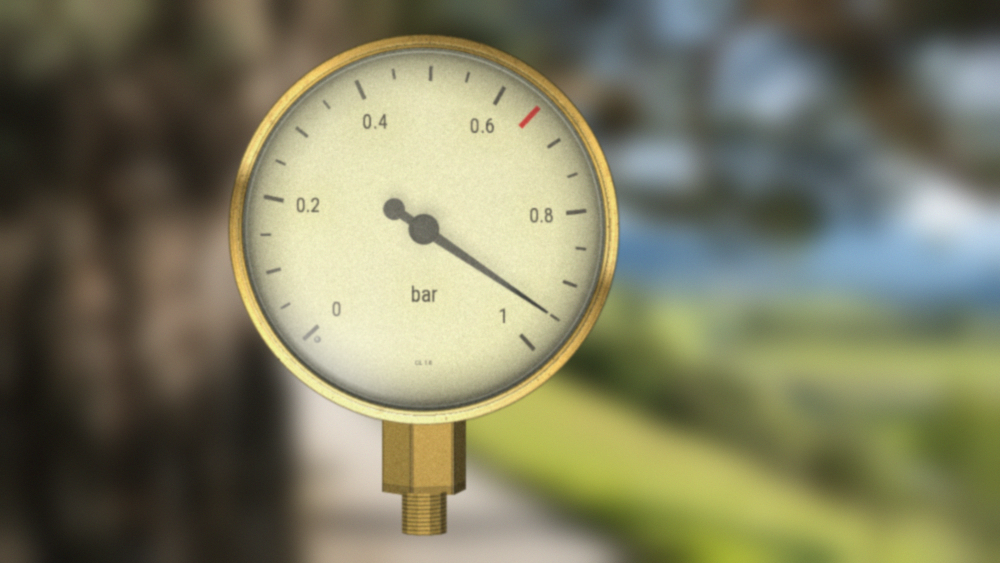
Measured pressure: 0.95
